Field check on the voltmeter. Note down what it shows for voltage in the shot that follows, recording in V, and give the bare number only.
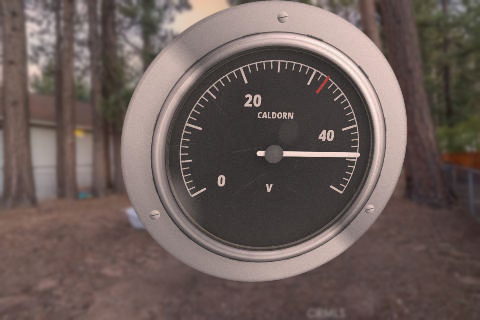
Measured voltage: 44
